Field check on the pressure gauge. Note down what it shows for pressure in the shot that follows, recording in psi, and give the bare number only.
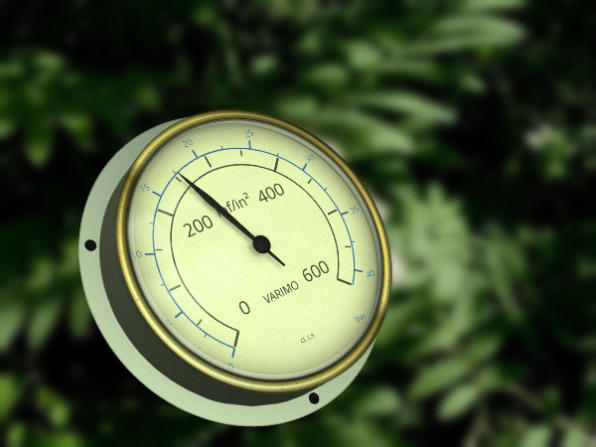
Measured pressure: 250
